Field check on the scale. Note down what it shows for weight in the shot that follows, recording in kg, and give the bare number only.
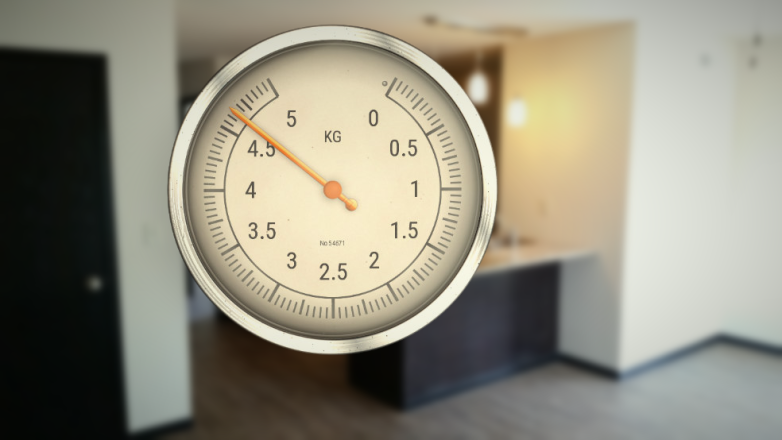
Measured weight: 4.65
